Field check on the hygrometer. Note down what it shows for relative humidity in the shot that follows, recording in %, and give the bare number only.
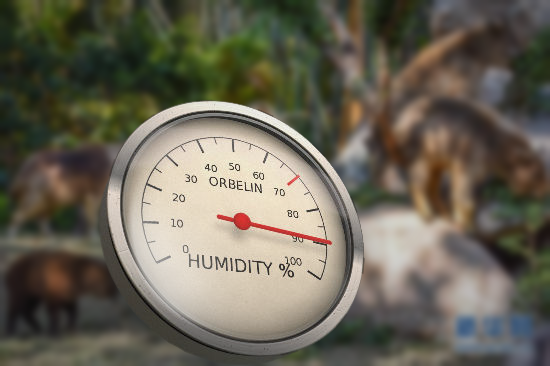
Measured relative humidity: 90
